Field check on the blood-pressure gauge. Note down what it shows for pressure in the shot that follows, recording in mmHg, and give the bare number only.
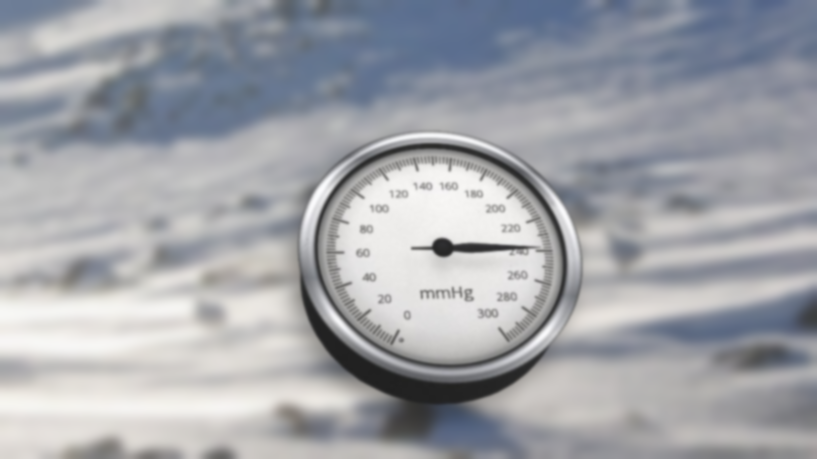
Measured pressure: 240
